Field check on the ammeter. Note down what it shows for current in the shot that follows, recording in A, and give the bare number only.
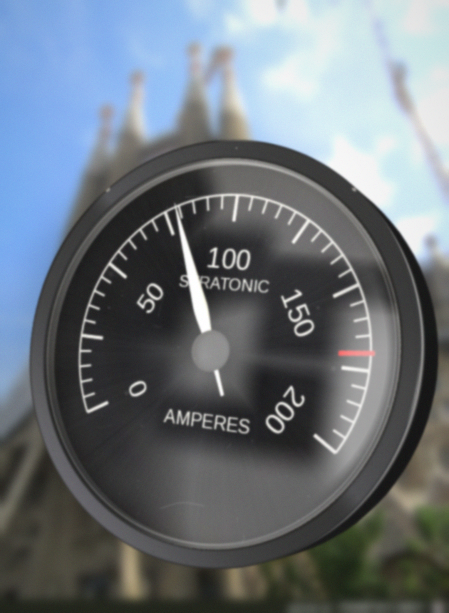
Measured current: 80
